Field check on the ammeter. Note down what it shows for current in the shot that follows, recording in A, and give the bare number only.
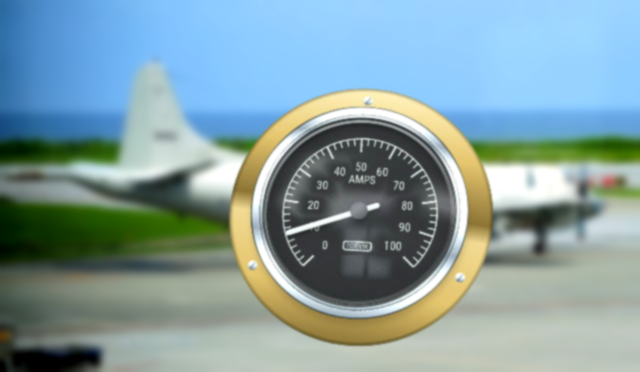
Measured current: 10
